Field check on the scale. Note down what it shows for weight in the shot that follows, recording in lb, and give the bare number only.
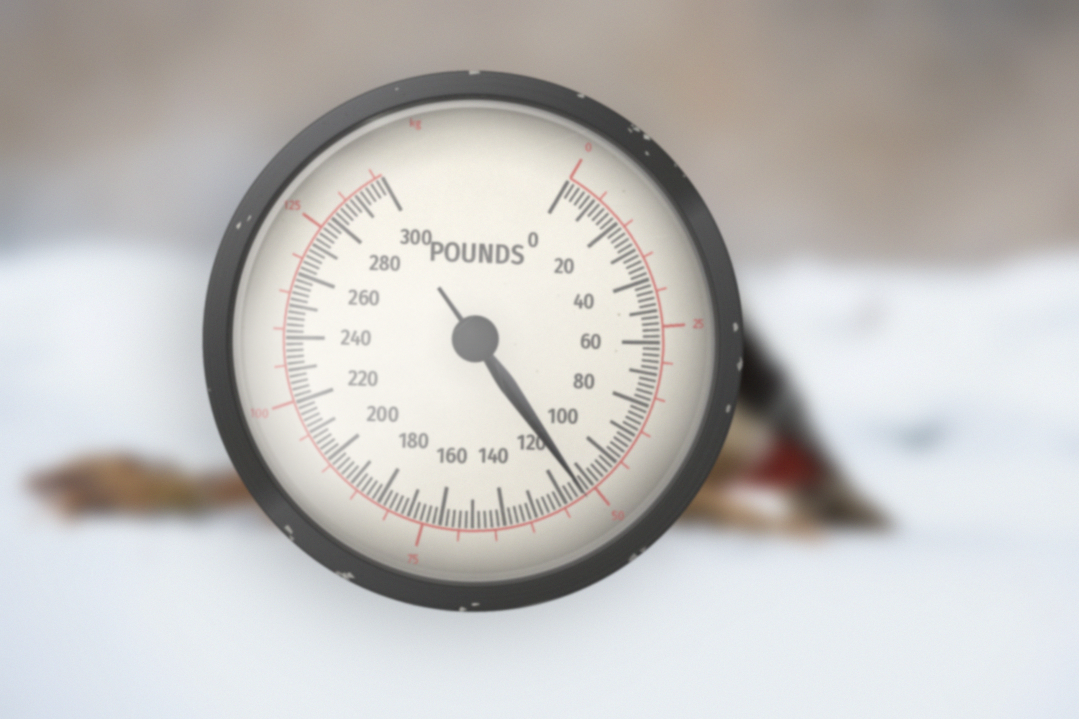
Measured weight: 114
